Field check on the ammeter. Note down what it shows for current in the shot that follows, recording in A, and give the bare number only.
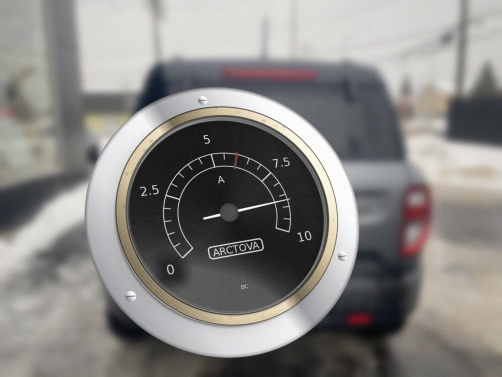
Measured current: 8.75
